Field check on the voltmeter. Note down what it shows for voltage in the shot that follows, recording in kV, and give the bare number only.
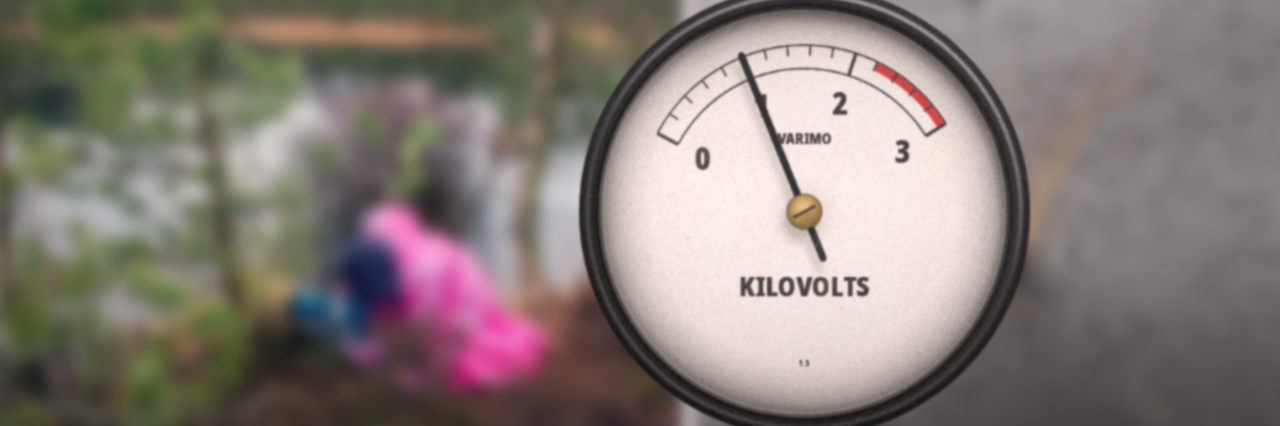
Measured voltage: 1
